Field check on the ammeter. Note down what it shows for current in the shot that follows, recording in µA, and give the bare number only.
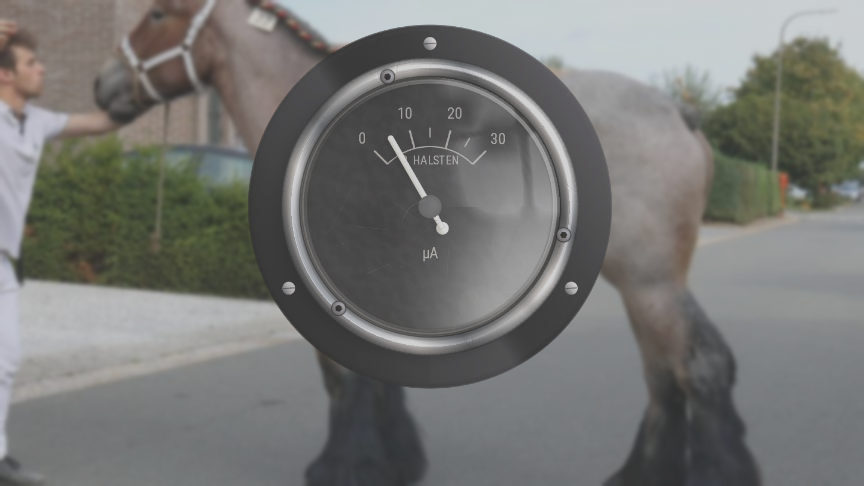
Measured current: 5
